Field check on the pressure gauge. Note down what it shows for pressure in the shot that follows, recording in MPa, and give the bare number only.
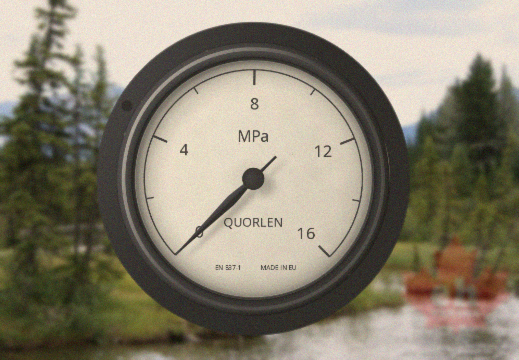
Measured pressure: 0
